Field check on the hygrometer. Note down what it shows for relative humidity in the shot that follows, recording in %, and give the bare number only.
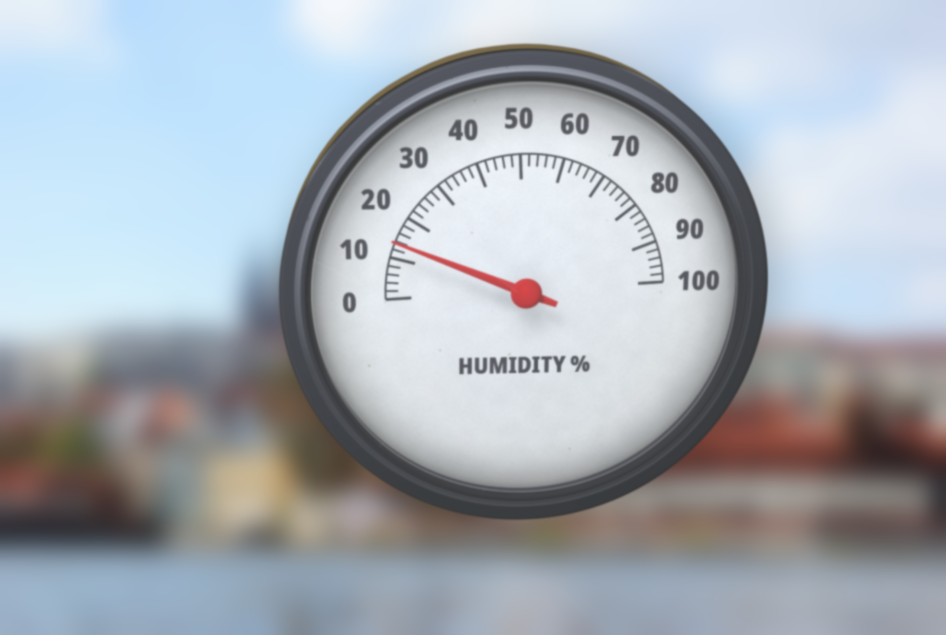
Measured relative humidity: 14
